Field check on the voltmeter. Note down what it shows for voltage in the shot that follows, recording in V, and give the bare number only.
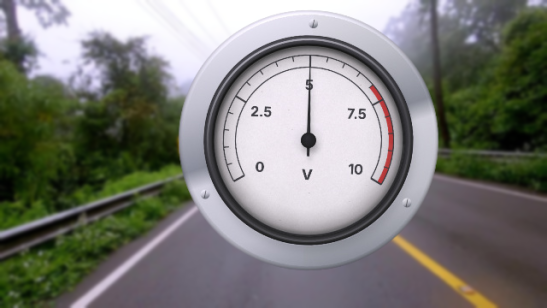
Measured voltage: 5
